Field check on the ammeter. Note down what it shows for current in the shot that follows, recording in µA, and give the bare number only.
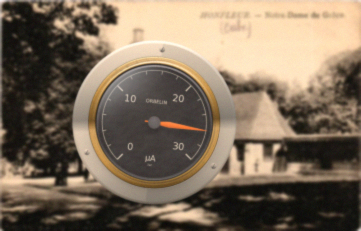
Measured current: 26
